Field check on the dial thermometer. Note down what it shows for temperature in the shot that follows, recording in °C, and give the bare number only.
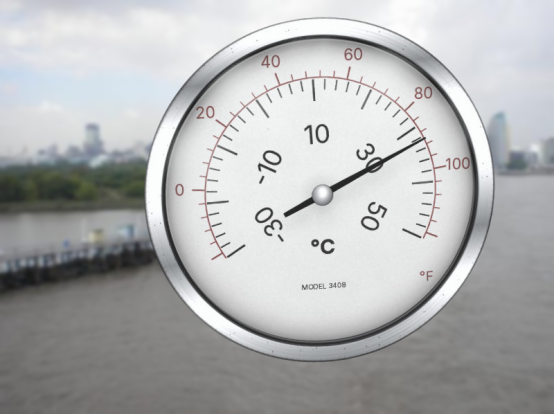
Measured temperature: 32
